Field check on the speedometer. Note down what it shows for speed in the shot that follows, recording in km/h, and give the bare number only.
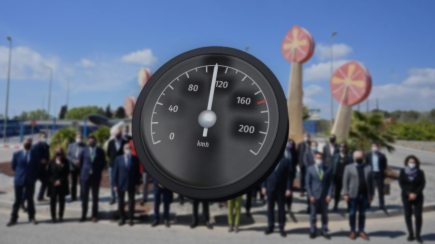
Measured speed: 110
